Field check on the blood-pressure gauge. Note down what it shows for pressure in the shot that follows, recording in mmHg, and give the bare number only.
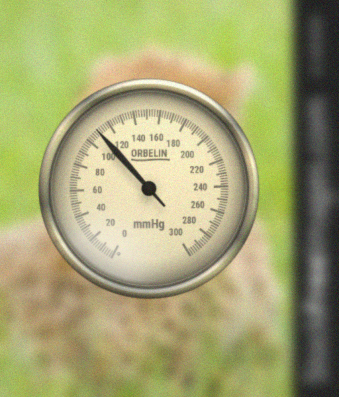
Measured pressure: 110
